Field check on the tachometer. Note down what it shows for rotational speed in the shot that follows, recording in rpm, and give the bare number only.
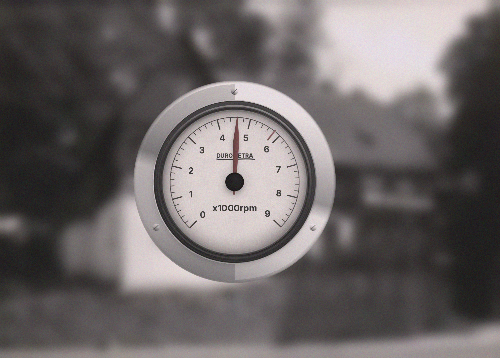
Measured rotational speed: 4600
